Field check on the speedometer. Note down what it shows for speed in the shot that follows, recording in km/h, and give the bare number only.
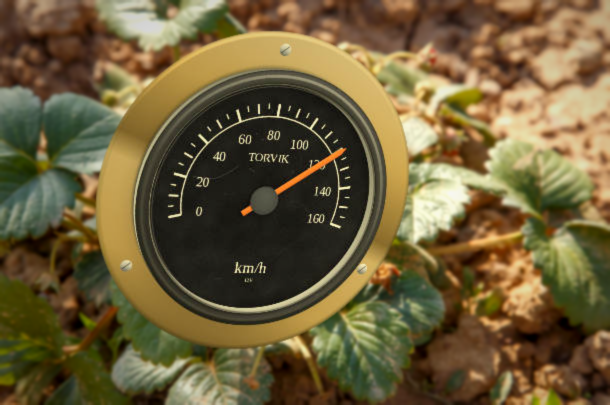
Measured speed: 120
